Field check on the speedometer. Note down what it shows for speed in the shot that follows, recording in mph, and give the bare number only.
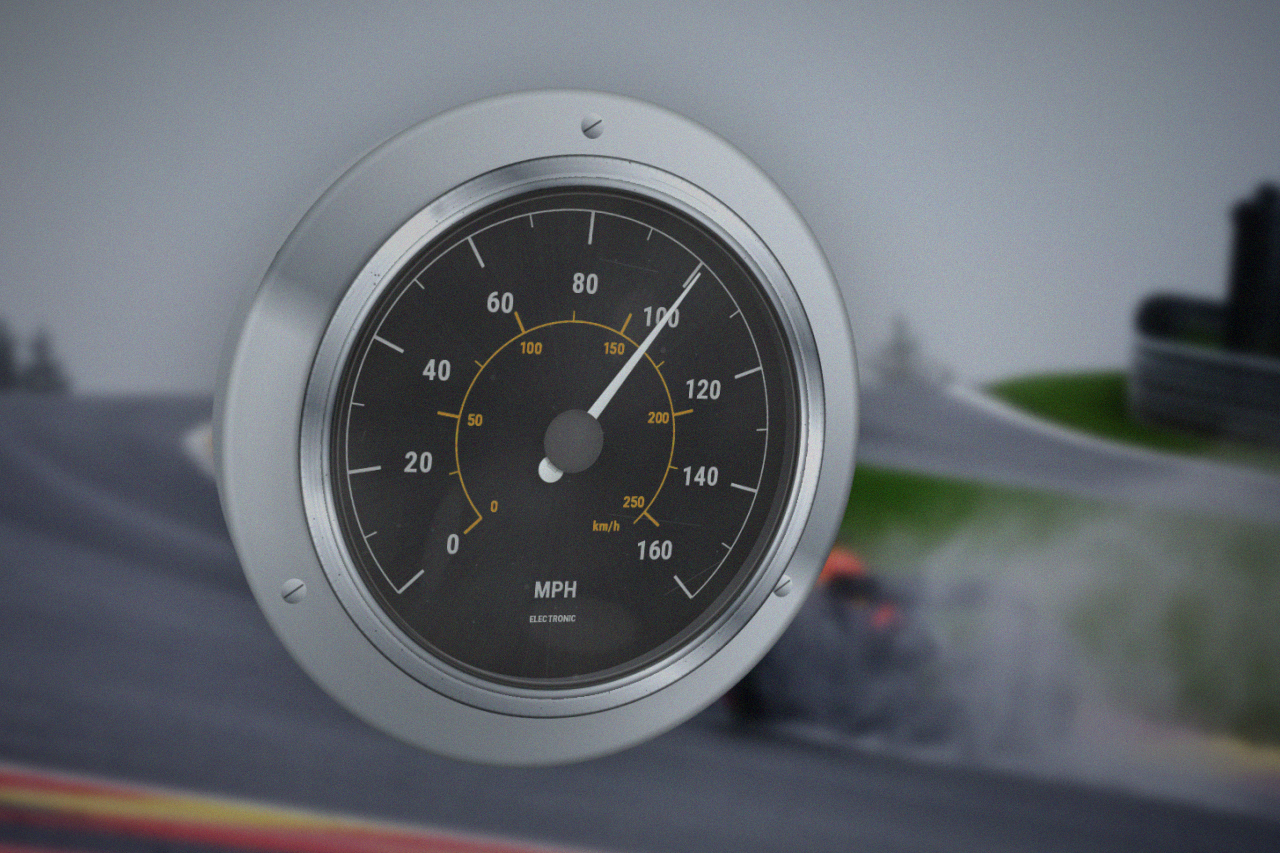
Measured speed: 100
